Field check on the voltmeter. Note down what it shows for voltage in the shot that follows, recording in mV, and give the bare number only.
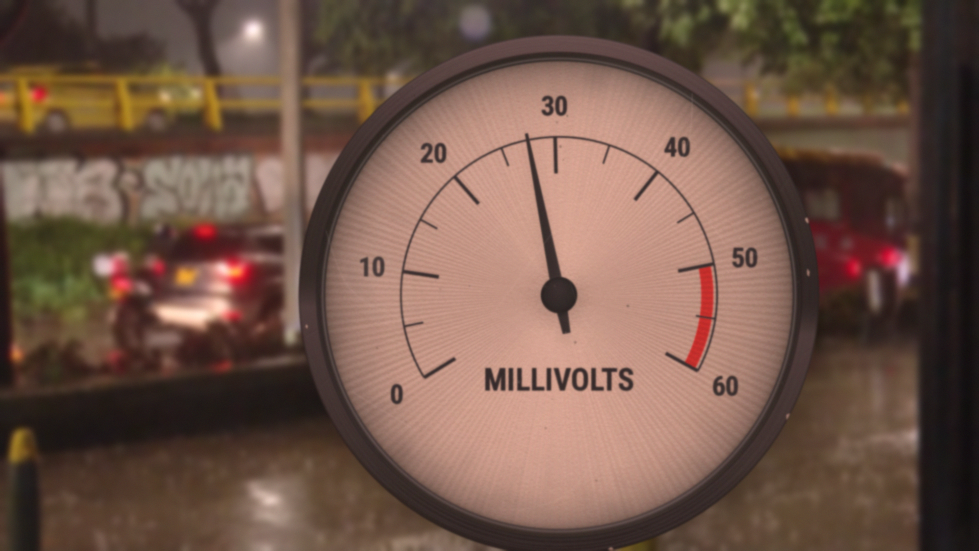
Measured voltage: 27.5
